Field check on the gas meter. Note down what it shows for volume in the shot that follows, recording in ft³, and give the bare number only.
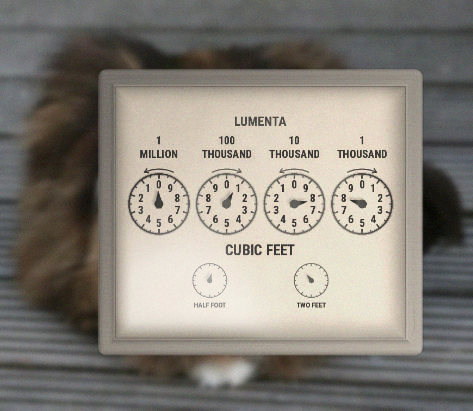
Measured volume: 7800
